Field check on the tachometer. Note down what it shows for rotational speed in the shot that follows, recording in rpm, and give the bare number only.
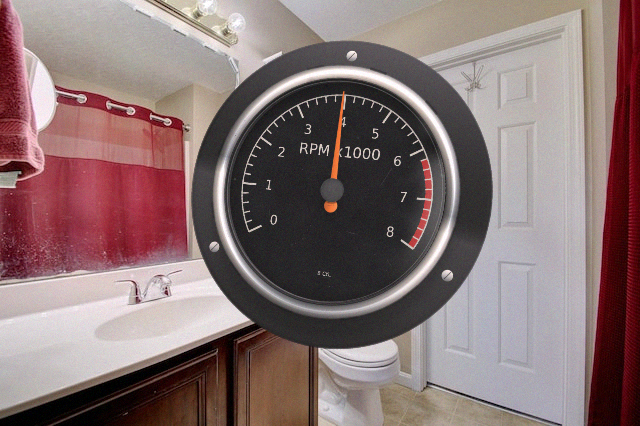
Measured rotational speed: 4000
